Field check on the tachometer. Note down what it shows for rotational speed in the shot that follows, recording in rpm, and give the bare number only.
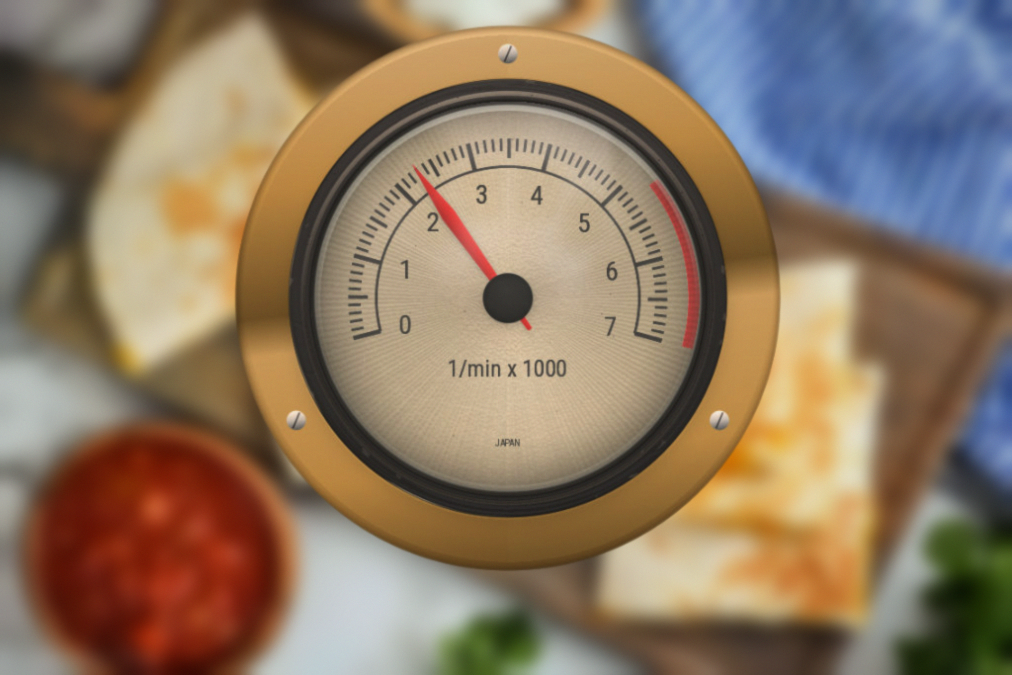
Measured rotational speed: 2300
